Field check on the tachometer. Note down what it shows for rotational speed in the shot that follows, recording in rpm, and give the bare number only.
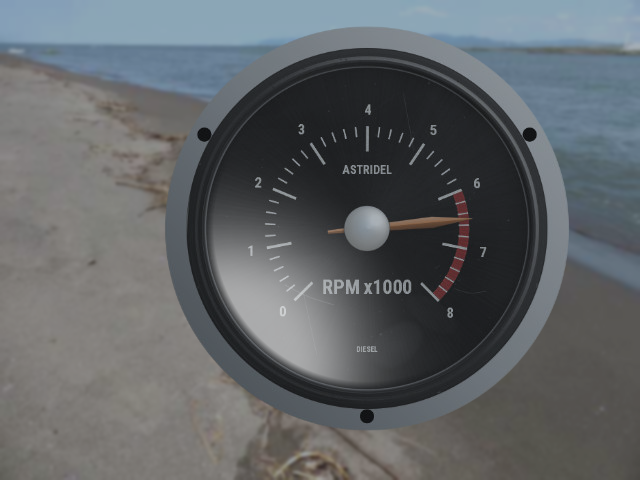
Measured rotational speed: 6500
